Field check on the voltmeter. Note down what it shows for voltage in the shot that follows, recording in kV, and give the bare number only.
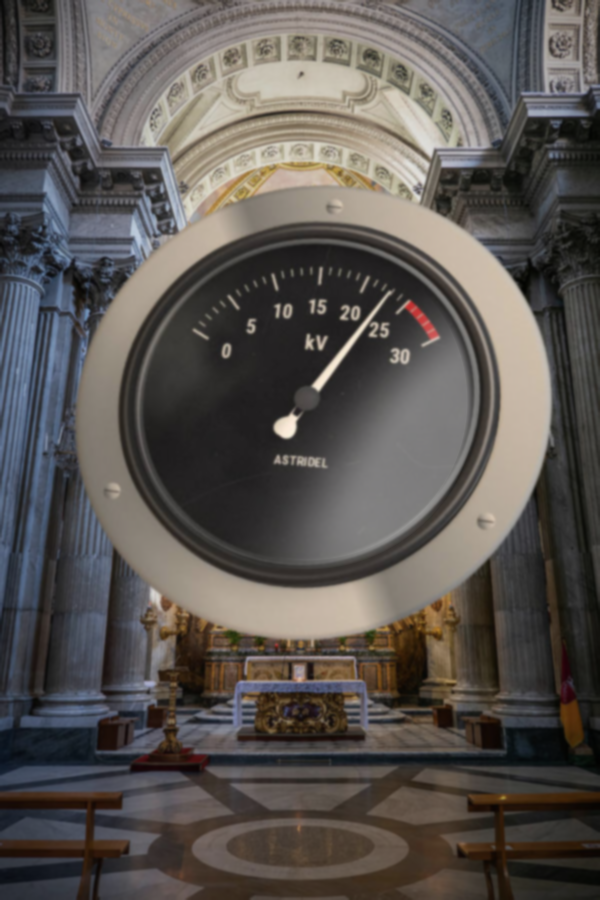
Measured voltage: 23
